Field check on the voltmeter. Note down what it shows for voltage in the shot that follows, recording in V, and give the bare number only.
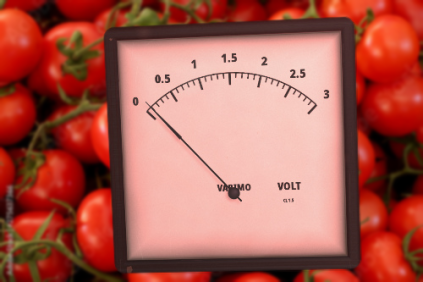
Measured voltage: 0.1
